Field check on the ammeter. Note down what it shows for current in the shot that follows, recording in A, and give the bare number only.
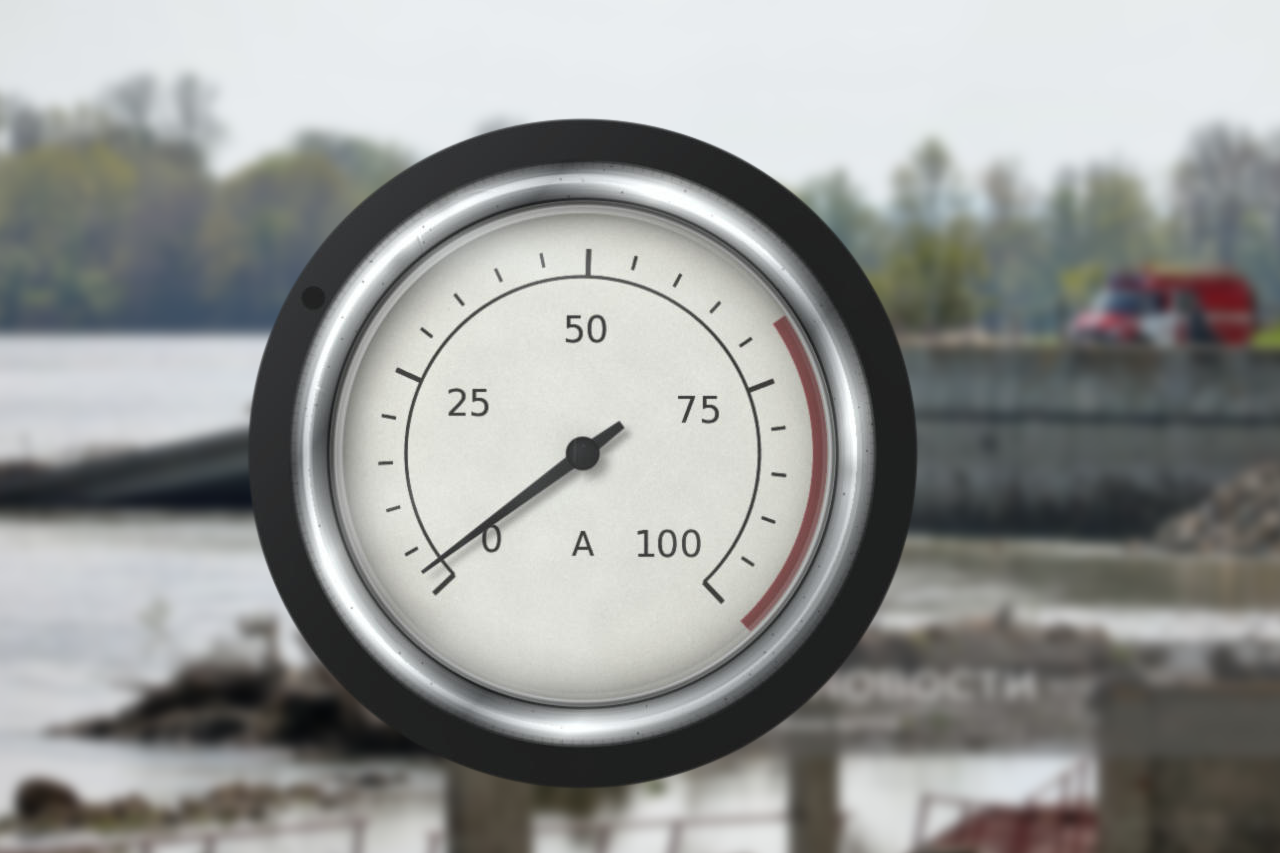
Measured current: 2.5
